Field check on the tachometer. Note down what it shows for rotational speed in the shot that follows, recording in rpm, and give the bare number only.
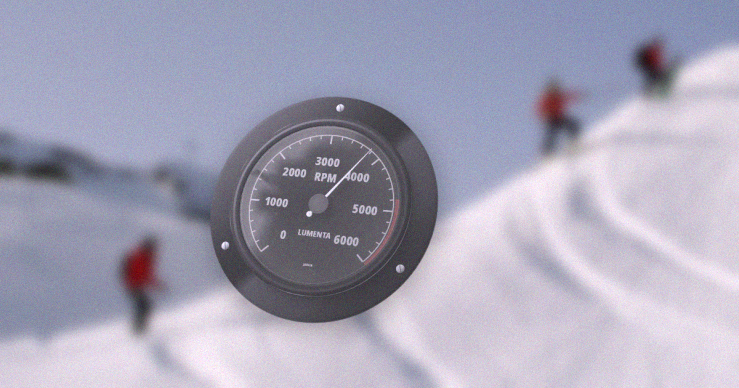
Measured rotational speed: 3800
